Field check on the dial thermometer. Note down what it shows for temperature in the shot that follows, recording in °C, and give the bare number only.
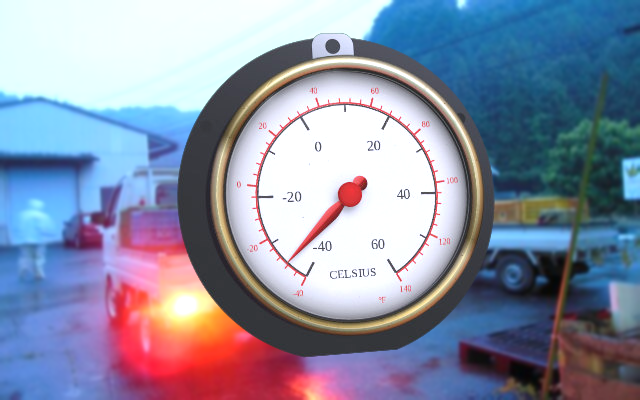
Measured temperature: -35
